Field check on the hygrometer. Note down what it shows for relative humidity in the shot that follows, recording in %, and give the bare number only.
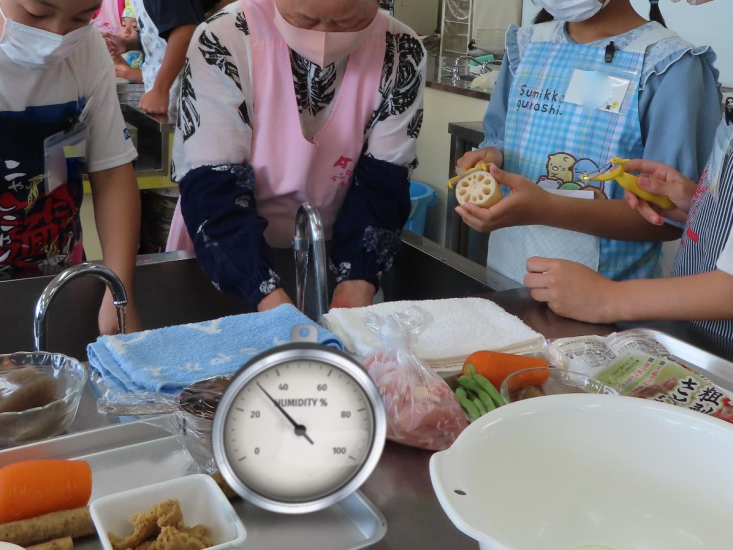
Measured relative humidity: 32
